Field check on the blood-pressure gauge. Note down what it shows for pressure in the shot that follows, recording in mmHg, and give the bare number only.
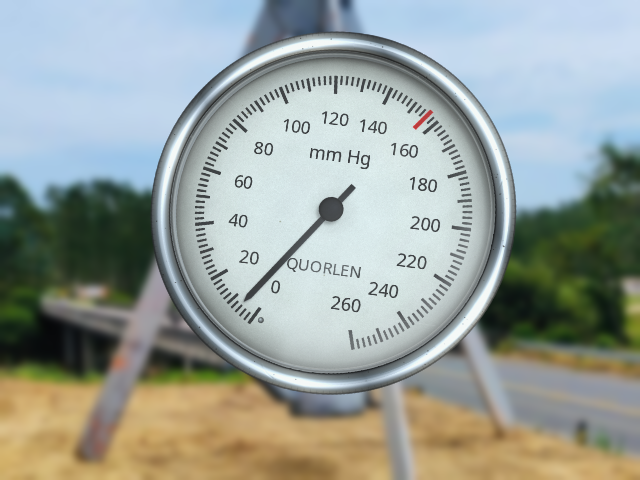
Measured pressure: 6
